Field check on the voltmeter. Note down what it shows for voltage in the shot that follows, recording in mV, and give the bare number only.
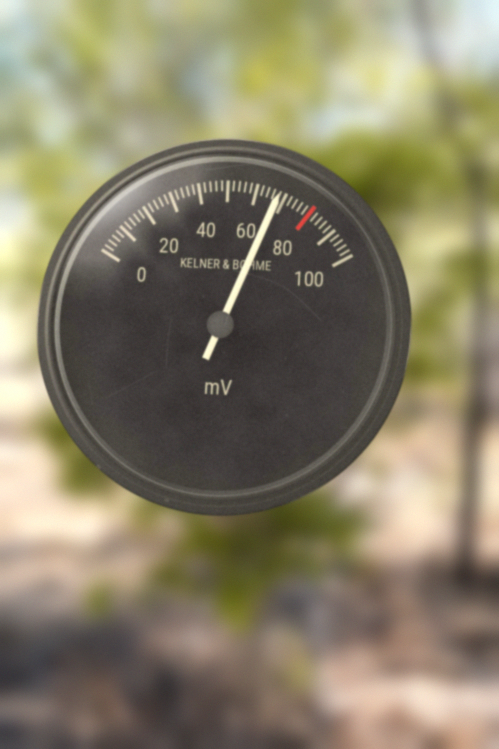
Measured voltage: 68
